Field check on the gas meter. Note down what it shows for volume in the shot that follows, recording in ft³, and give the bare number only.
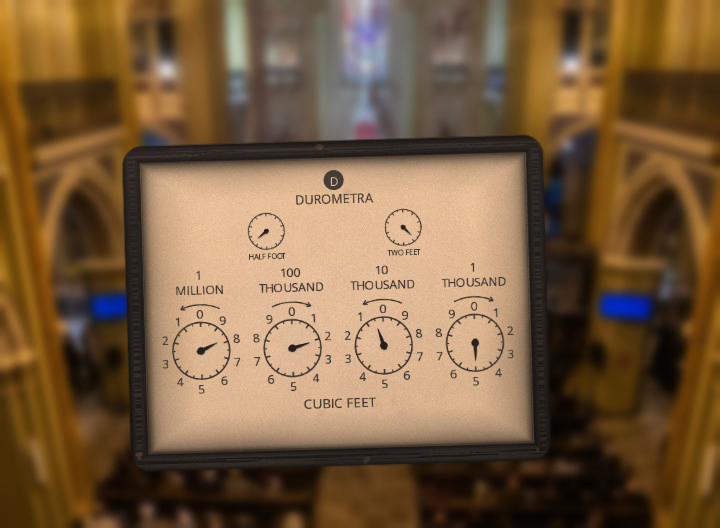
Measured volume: 820500
